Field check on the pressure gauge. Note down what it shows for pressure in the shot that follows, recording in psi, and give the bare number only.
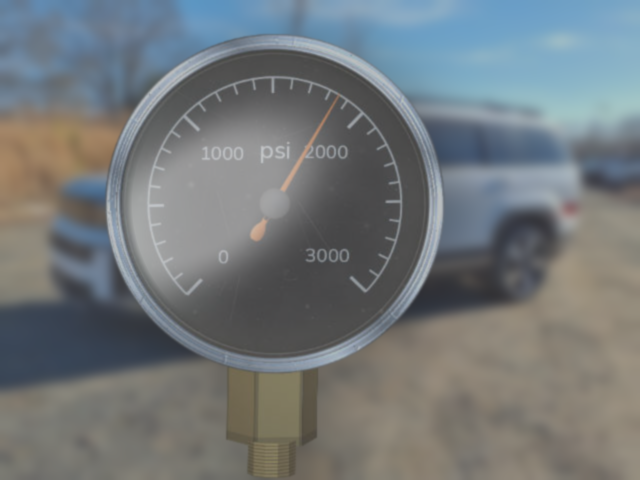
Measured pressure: 1850
